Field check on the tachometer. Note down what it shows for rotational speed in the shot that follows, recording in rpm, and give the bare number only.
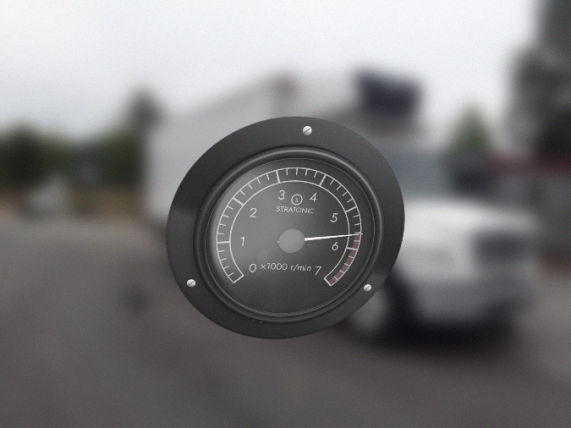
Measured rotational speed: 5600
